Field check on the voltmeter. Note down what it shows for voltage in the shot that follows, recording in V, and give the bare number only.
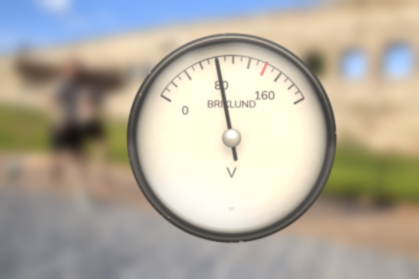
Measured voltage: 80
